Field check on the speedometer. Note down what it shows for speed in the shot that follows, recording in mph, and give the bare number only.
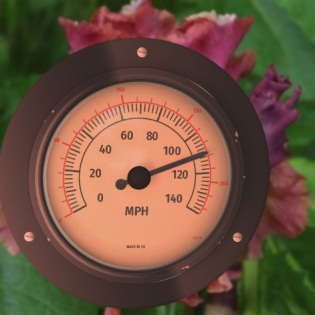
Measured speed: 110
